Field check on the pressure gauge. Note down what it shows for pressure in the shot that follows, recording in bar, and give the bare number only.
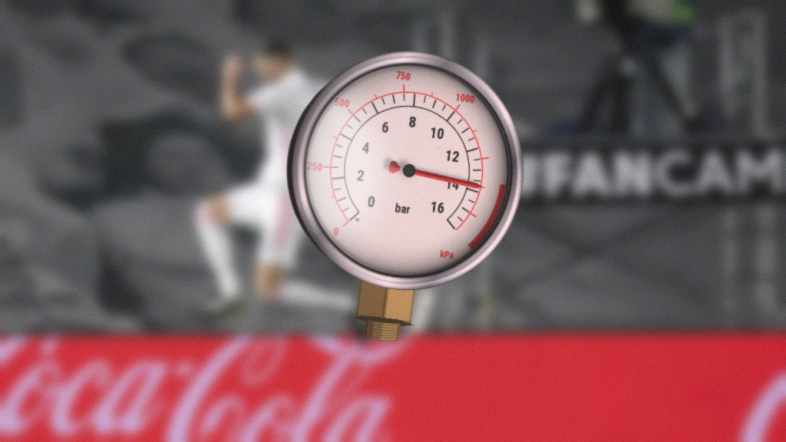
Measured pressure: 13.75
